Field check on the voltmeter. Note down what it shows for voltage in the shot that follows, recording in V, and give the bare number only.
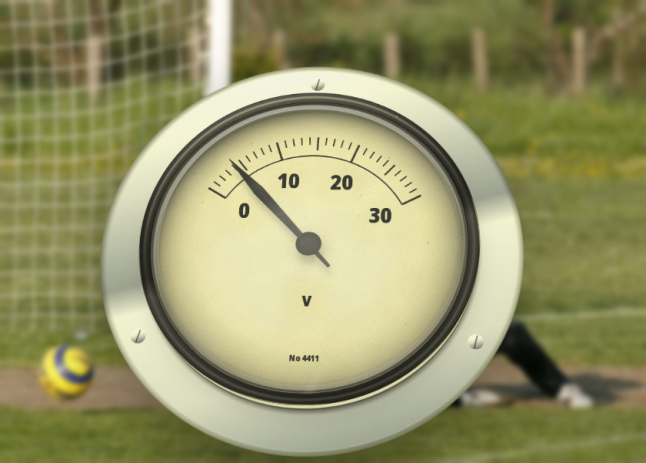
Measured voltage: 4
